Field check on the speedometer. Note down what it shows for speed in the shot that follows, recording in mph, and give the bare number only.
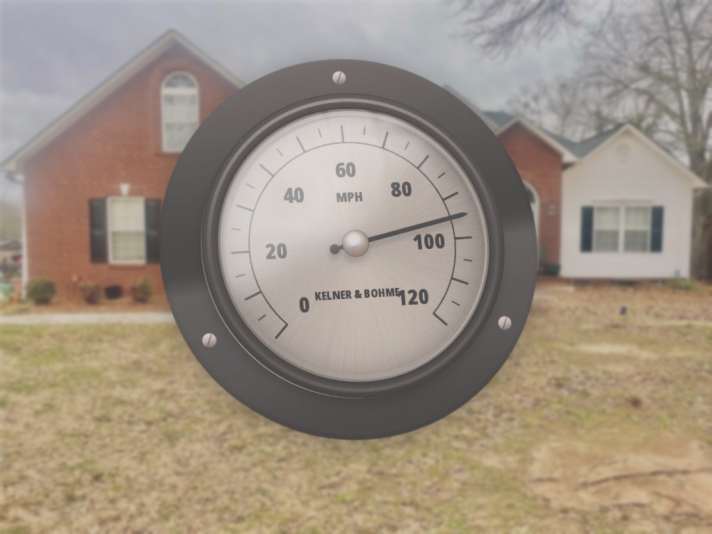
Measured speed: 95
